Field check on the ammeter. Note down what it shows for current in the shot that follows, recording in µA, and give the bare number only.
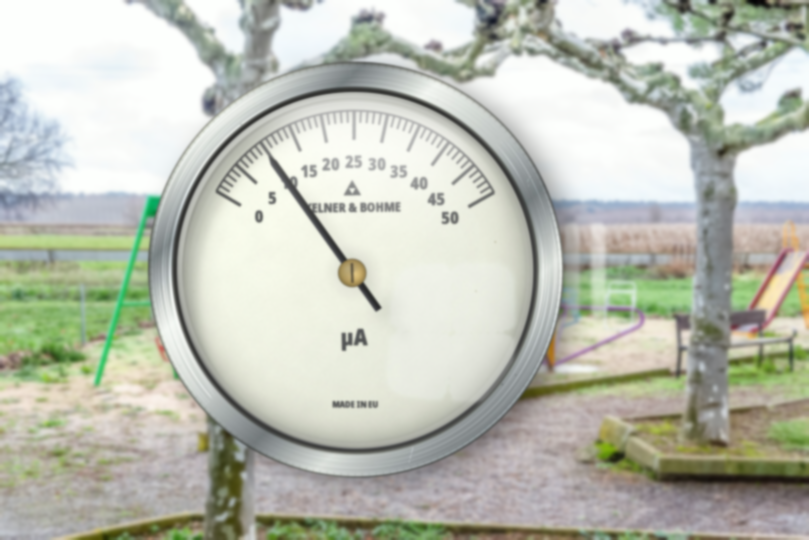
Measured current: 10
